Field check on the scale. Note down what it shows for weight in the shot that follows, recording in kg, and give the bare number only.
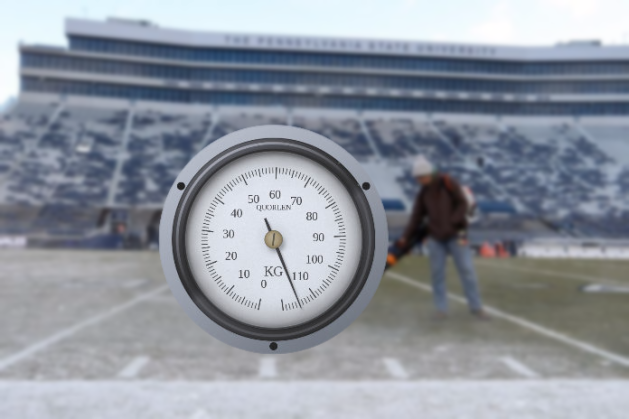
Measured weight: 115
